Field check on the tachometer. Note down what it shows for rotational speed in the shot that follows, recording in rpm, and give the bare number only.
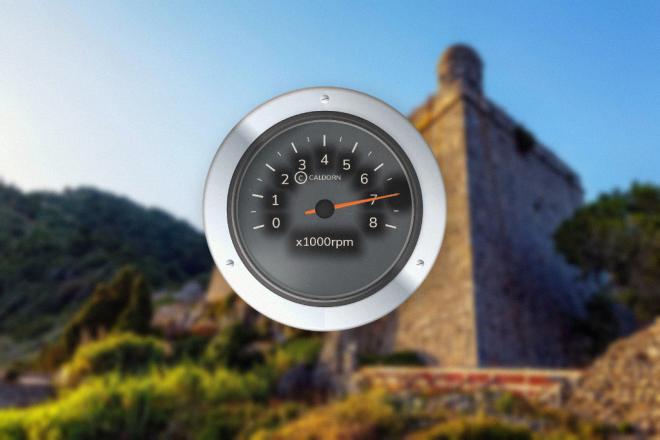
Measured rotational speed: 7000
